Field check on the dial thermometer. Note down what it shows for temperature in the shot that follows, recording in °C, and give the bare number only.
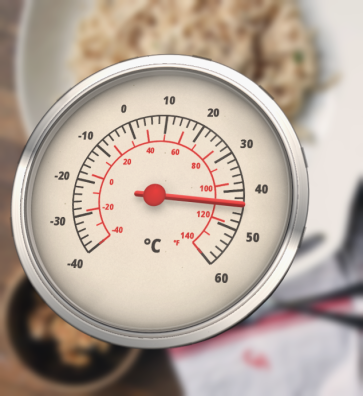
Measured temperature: 44
